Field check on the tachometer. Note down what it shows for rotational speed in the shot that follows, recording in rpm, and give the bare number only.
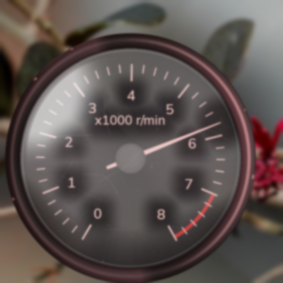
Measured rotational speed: 5800
